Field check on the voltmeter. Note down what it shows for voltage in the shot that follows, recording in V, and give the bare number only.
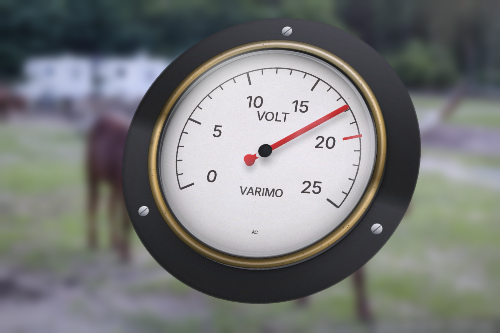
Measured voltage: 18
